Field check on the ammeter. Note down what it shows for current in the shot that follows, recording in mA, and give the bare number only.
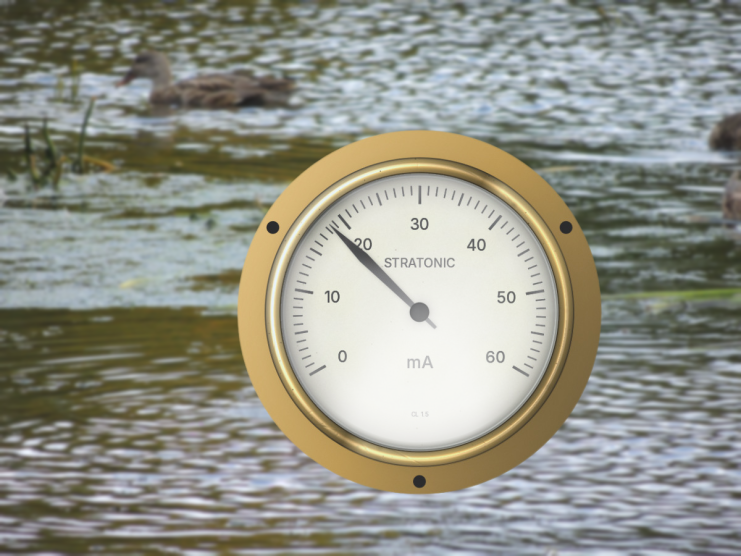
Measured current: 18.5
